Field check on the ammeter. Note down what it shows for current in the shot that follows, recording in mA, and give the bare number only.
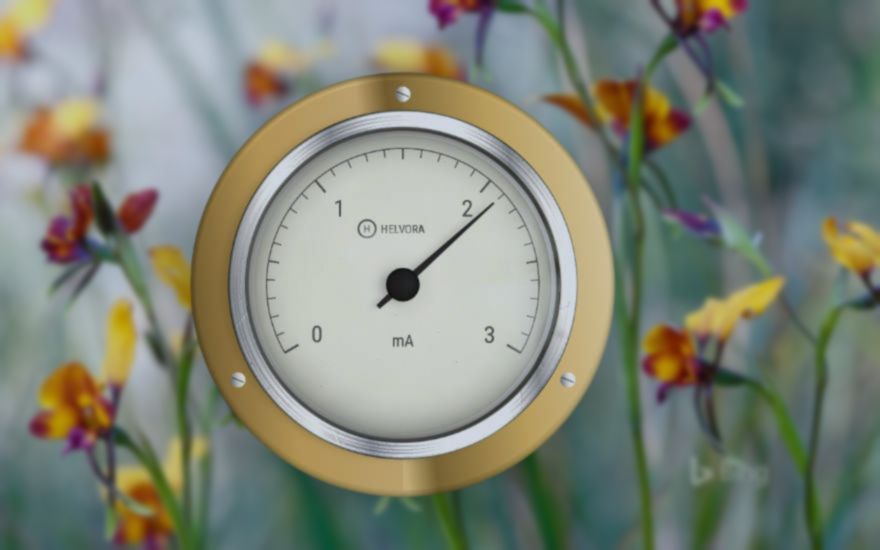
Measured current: 2.1
